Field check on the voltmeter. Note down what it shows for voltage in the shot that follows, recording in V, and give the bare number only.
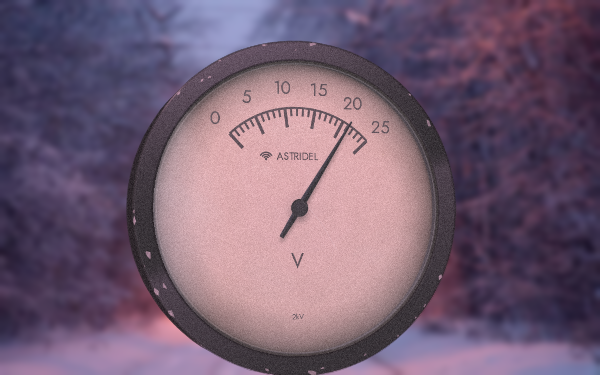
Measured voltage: 21
